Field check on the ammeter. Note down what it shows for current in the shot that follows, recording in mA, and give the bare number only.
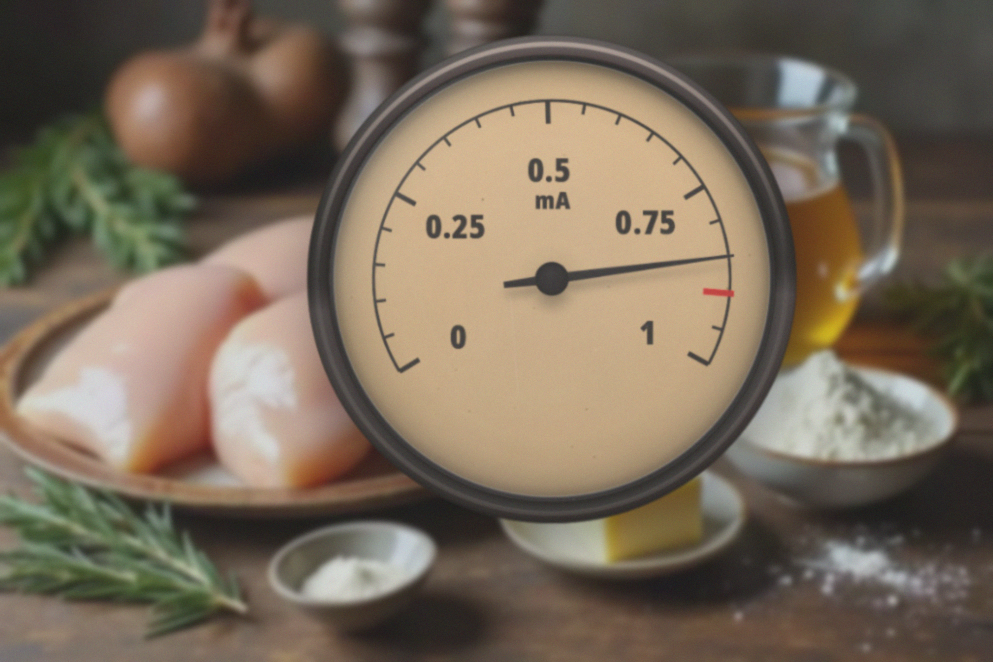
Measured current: 0.85
